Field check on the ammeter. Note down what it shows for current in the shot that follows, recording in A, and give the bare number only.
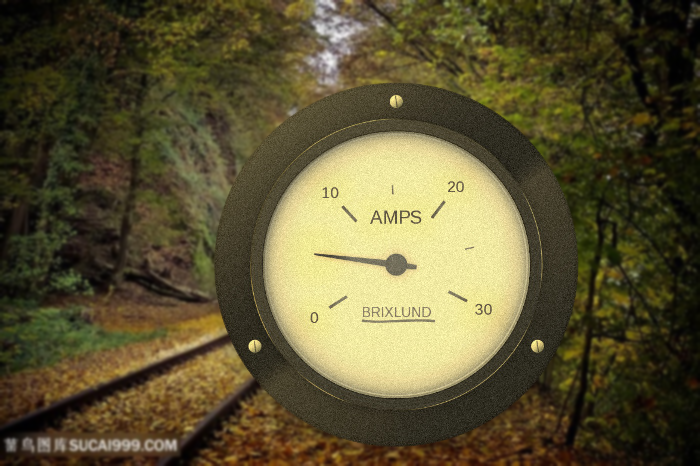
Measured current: 5
